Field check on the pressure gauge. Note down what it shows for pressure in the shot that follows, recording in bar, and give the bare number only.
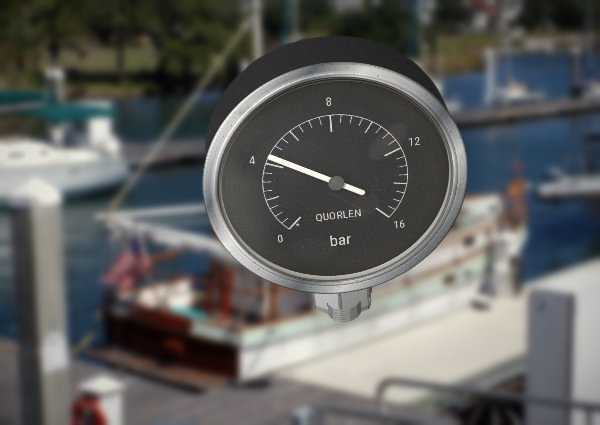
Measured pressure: 4.5
